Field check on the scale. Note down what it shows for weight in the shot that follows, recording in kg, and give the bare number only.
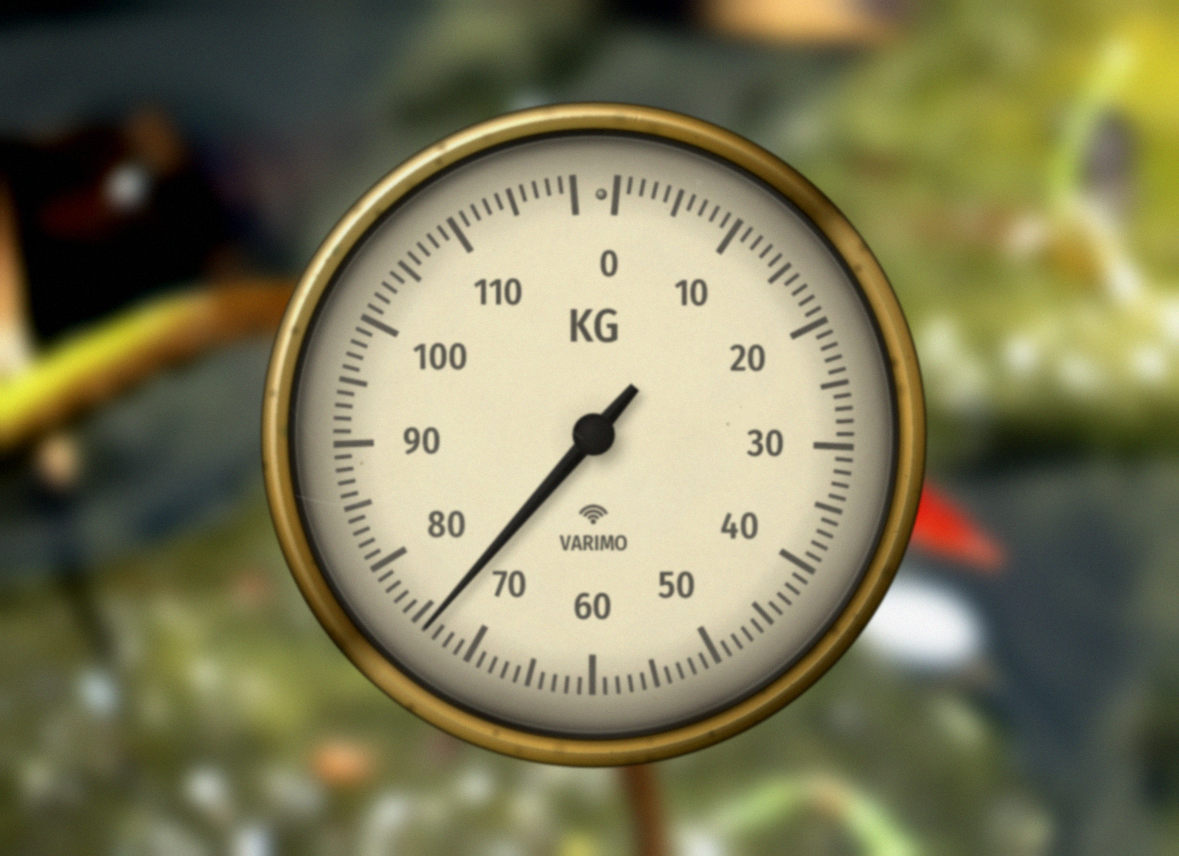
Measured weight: 74
